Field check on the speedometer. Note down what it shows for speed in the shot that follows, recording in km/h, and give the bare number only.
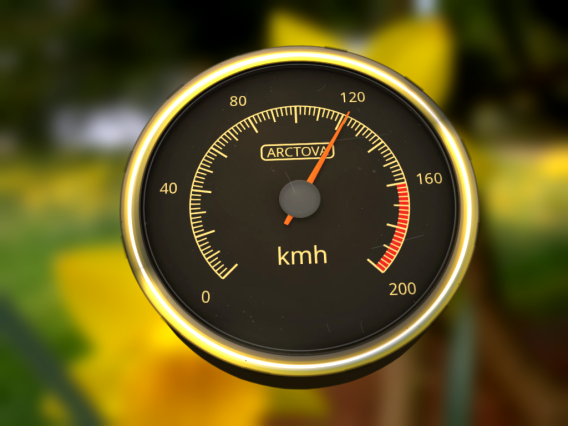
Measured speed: 122
